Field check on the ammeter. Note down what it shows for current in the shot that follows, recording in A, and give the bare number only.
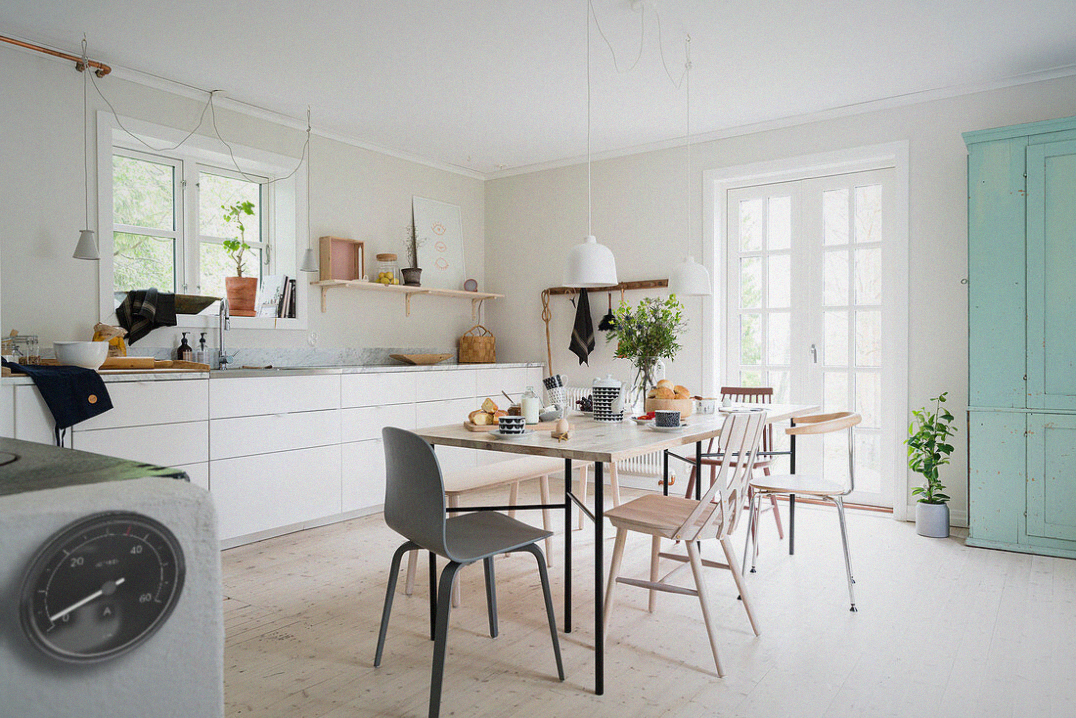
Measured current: 2.5
